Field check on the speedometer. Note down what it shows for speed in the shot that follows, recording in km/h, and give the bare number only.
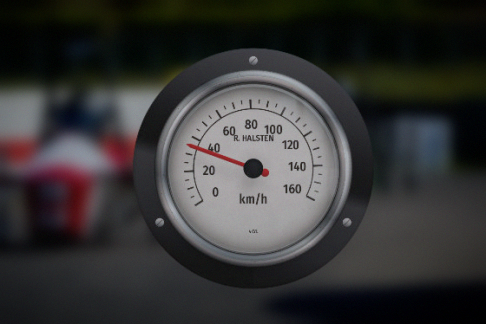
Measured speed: 35
